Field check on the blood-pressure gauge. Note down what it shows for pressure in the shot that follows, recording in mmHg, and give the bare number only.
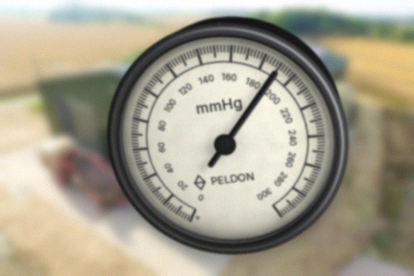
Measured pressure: 190
